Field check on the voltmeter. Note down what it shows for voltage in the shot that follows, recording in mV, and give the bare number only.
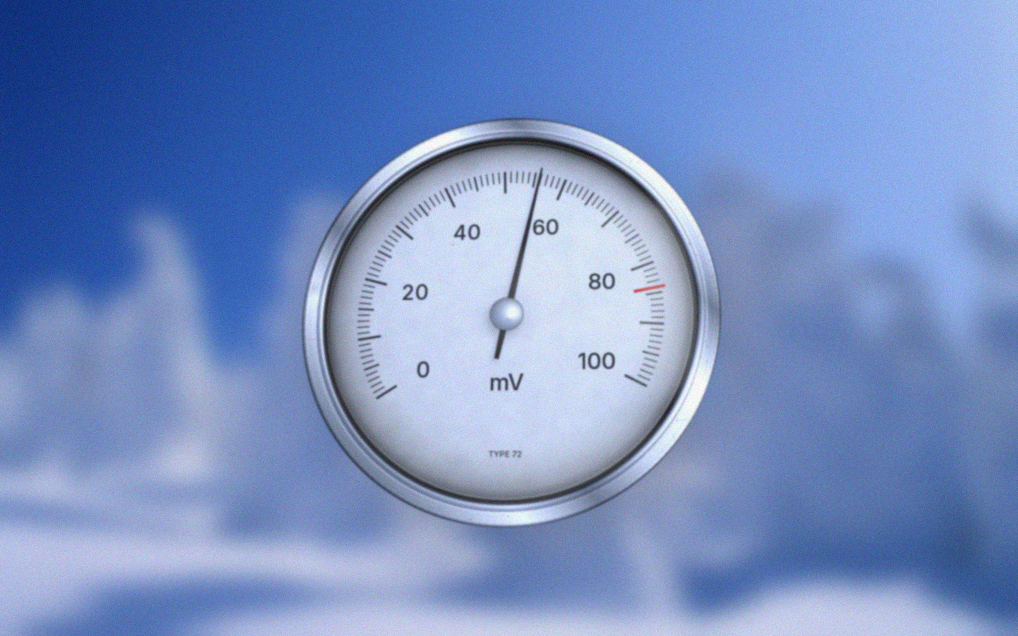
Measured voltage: 56
